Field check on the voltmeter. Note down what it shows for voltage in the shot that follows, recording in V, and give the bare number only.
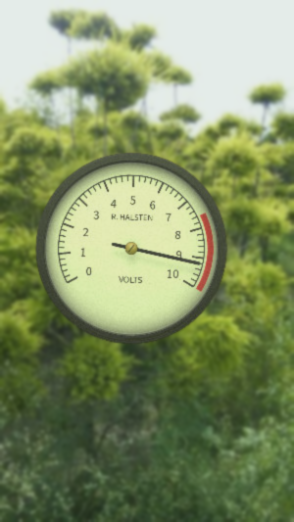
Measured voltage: 9.2
